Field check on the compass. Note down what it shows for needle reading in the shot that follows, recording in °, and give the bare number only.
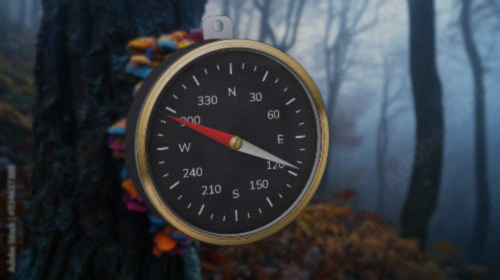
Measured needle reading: 295
